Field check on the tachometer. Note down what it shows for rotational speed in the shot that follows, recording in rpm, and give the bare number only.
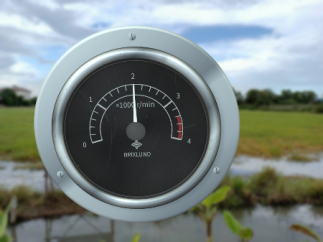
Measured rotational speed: 2000
